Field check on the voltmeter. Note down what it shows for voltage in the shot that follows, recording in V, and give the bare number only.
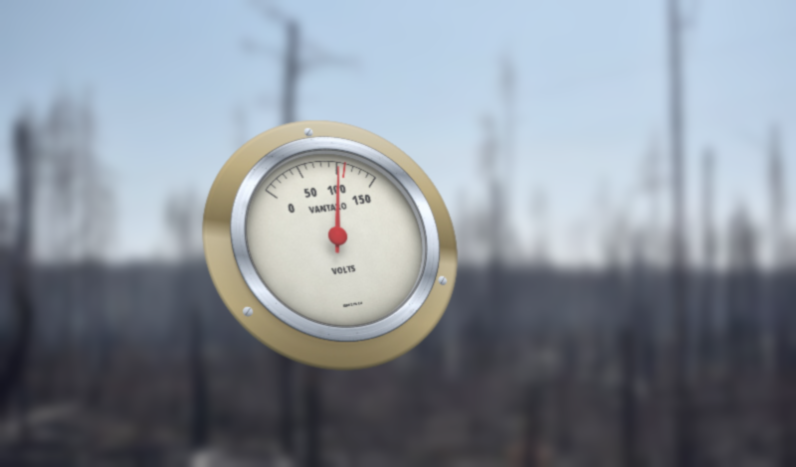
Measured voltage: 100
